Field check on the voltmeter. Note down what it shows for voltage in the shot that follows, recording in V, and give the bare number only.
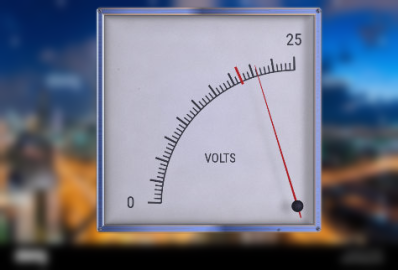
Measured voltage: 20.5
